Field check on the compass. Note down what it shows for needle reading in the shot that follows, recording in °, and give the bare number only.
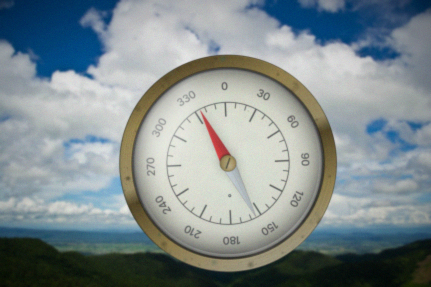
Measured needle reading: 335
